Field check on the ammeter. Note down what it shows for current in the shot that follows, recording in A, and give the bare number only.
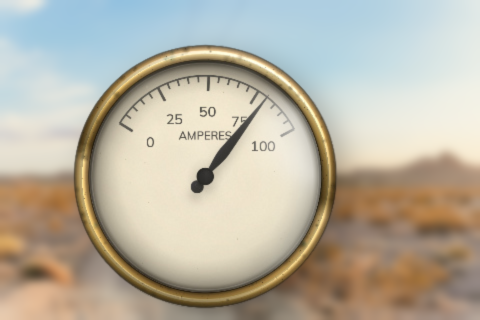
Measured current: 80
